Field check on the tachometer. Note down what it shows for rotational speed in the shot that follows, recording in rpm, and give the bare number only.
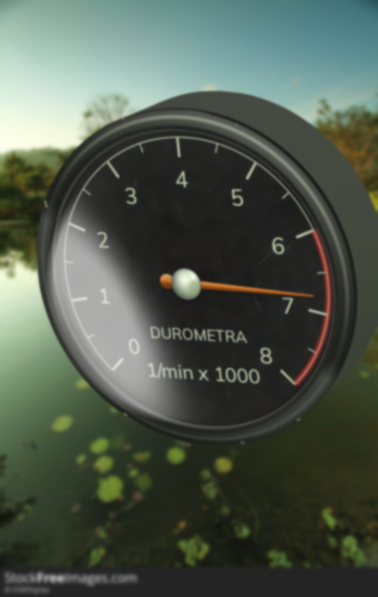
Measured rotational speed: 6750
